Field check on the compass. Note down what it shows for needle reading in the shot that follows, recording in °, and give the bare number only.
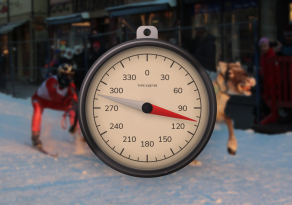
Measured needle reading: 105
